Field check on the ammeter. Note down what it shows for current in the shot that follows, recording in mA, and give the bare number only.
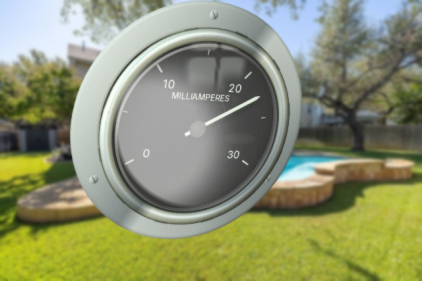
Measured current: 22.5
